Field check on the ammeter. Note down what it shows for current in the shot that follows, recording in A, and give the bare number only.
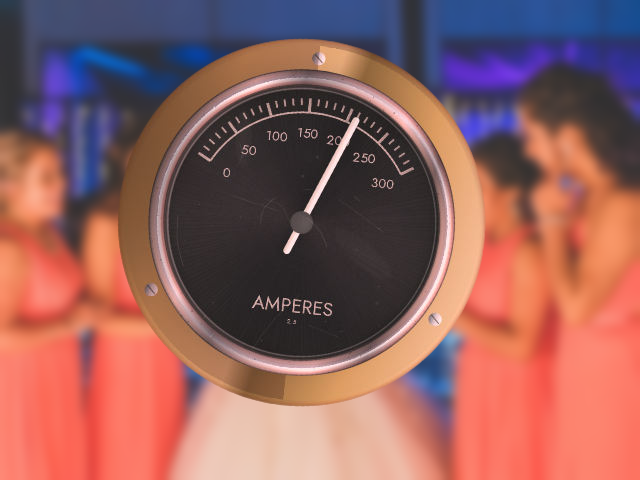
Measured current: 210
